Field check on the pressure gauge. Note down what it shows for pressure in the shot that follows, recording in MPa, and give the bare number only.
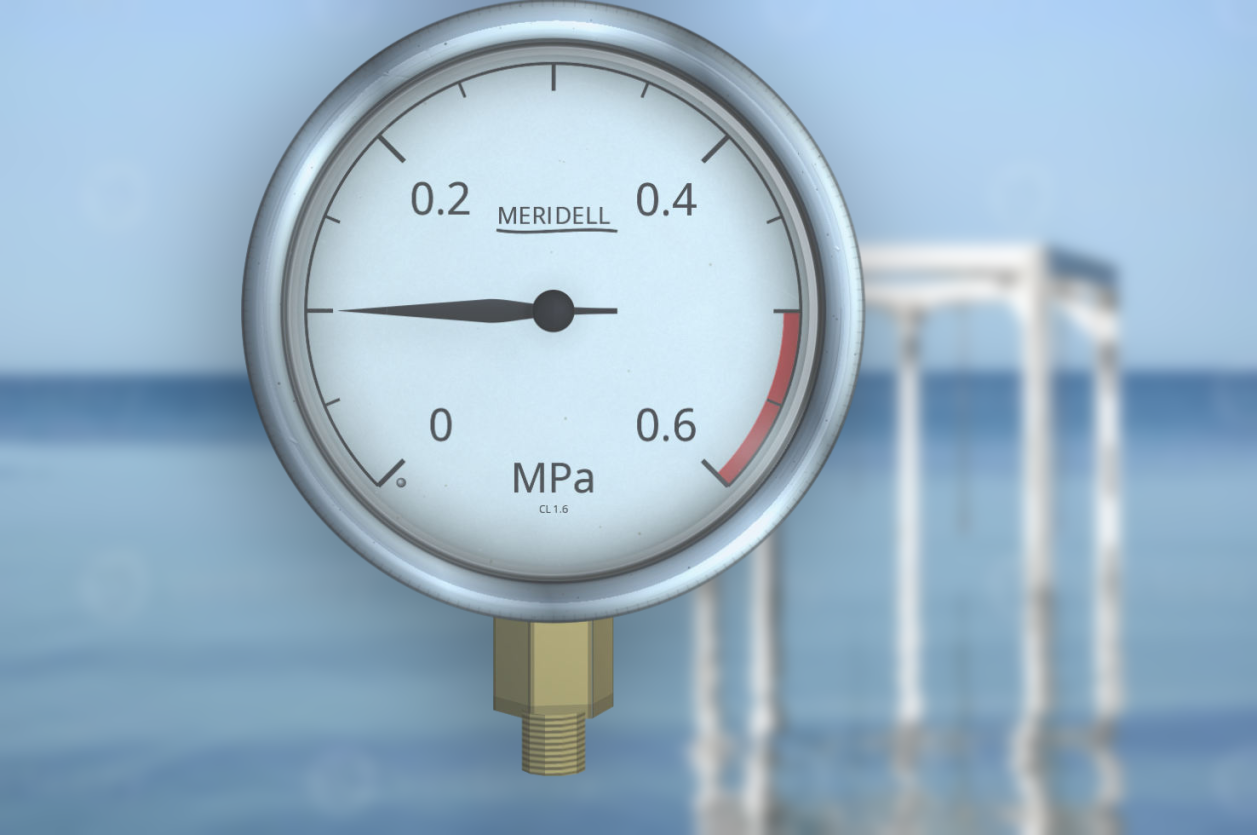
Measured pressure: 0.1
